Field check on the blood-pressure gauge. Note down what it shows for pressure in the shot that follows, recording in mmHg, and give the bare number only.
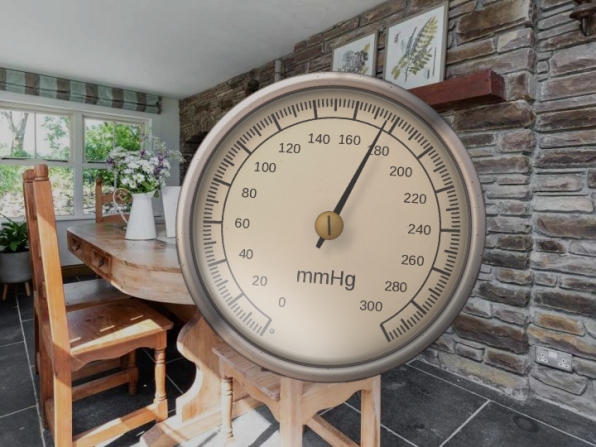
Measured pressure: 176
